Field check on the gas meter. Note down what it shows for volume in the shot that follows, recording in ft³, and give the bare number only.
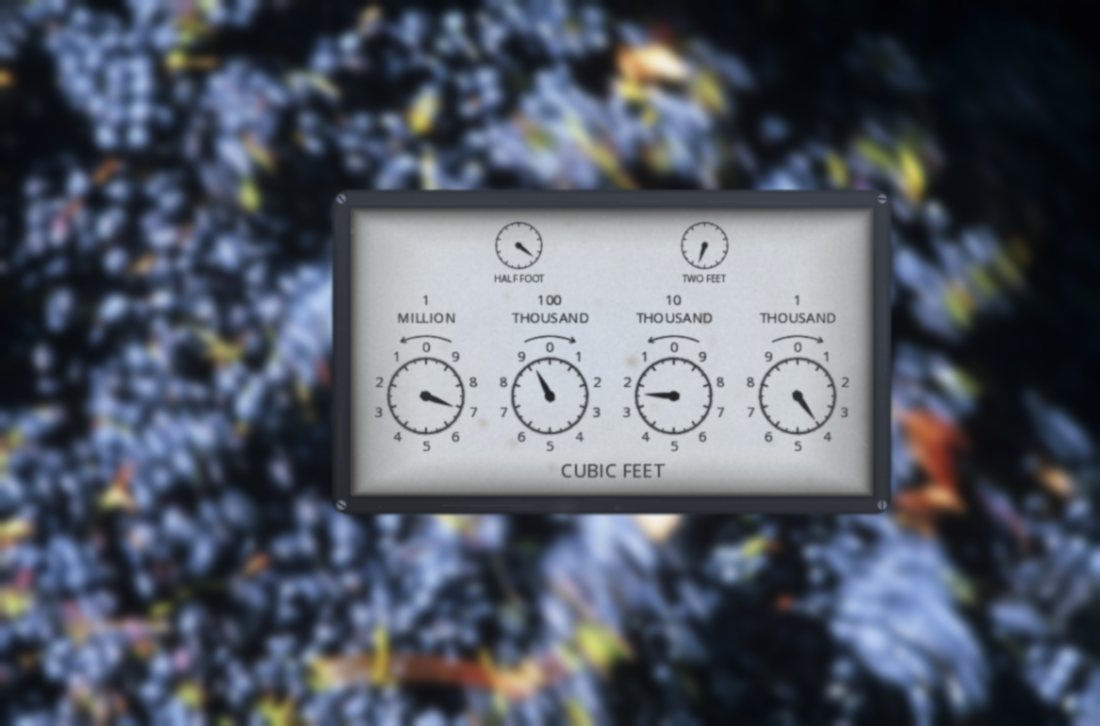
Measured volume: 692400
